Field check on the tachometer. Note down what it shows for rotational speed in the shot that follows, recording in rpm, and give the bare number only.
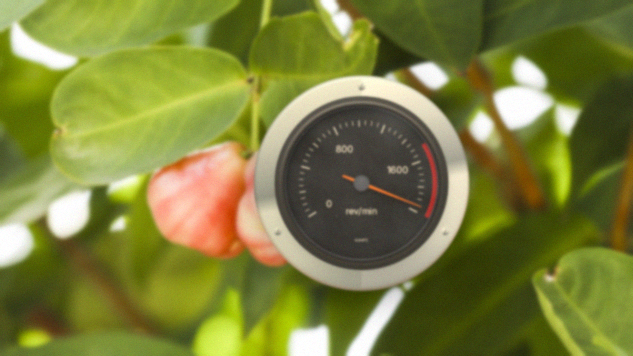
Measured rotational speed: 1950
